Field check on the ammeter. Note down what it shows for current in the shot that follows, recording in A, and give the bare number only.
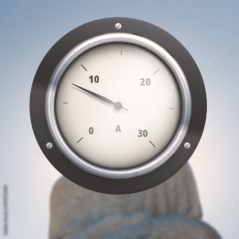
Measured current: 7.5
